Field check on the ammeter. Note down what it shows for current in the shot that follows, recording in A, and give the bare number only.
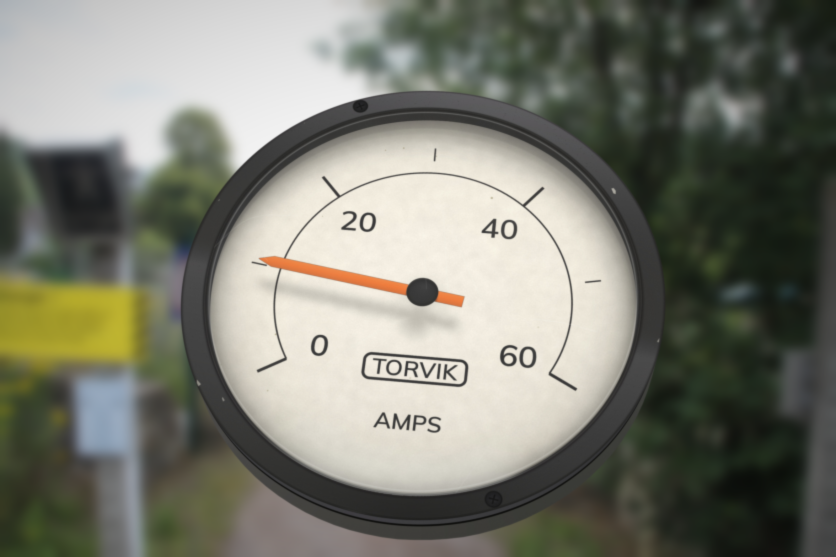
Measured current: 10
